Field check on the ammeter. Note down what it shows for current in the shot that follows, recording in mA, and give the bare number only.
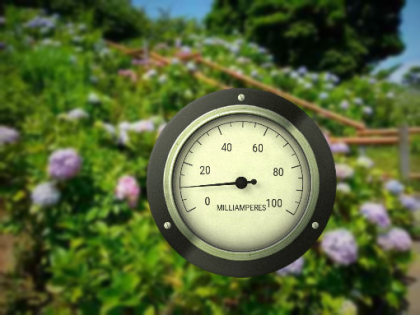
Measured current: 10
